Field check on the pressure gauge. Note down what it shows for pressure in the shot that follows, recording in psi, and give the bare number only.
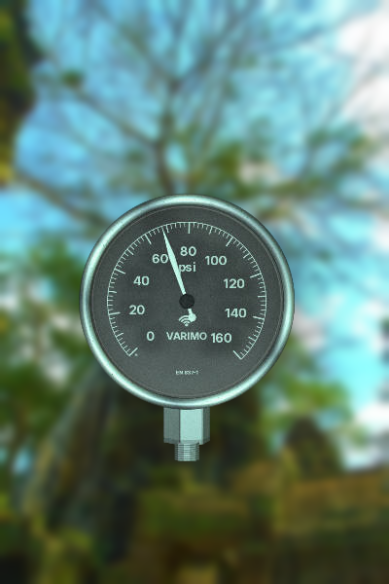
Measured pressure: 68
